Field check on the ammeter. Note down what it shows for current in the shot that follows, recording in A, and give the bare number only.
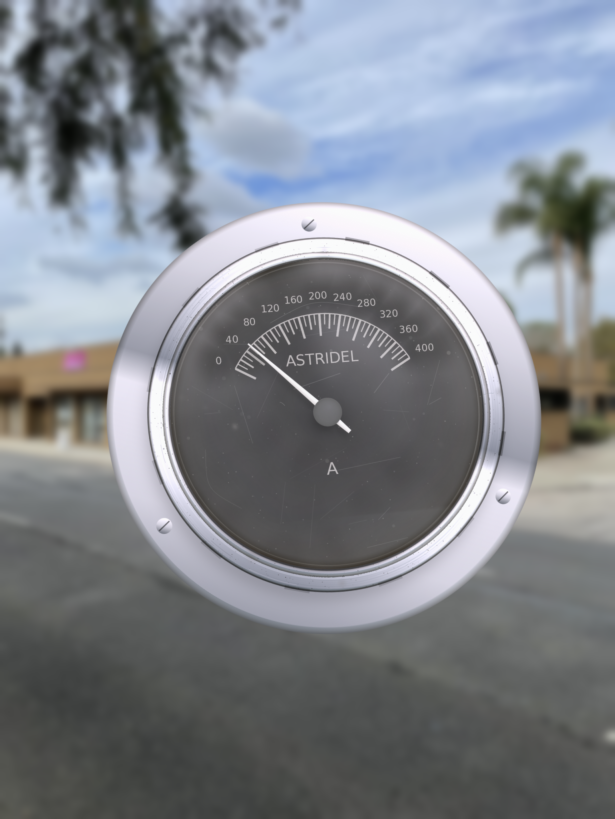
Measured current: 50
